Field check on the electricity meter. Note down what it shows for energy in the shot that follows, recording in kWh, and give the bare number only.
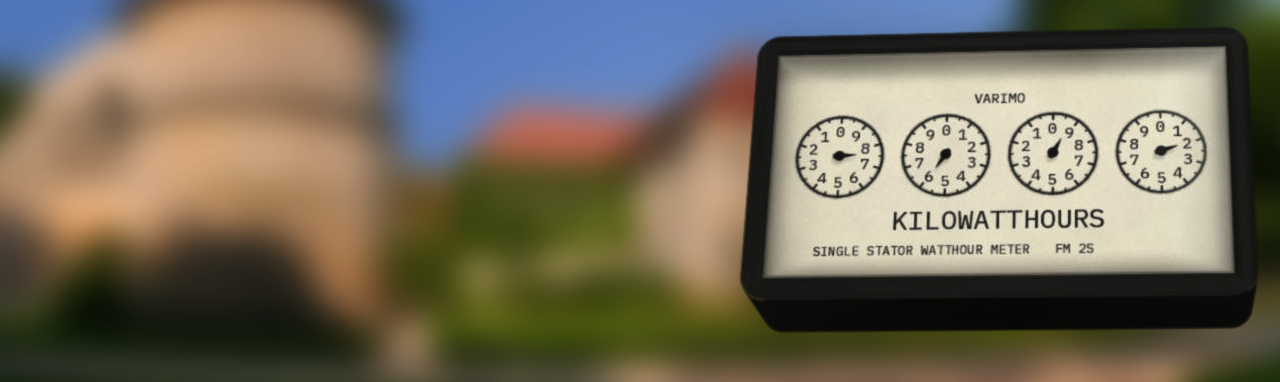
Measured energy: 7592
